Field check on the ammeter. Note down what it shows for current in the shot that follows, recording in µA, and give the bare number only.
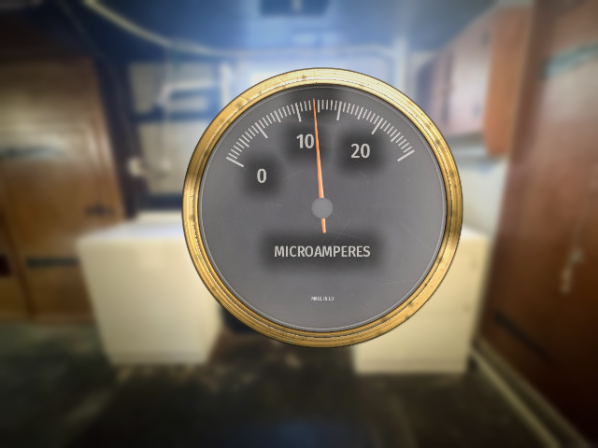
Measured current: 12
